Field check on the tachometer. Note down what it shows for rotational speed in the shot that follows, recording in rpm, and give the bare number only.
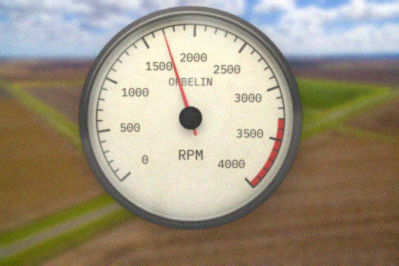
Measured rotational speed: 1700
